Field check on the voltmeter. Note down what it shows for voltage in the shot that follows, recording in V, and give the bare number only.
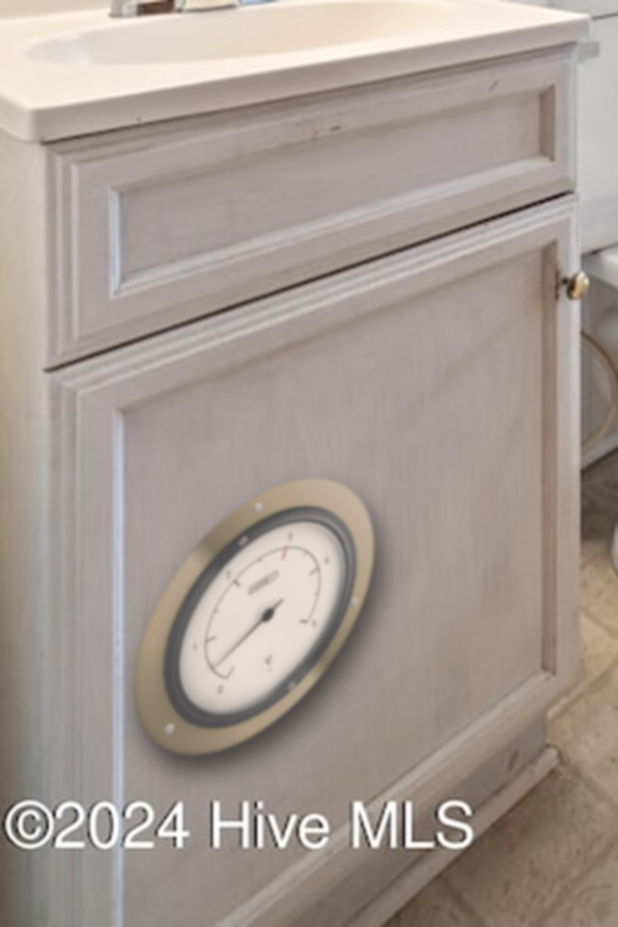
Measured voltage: 0.5
